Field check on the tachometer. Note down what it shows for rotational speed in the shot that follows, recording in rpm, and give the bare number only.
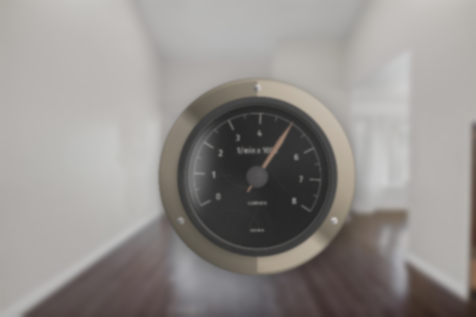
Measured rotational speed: 5000
